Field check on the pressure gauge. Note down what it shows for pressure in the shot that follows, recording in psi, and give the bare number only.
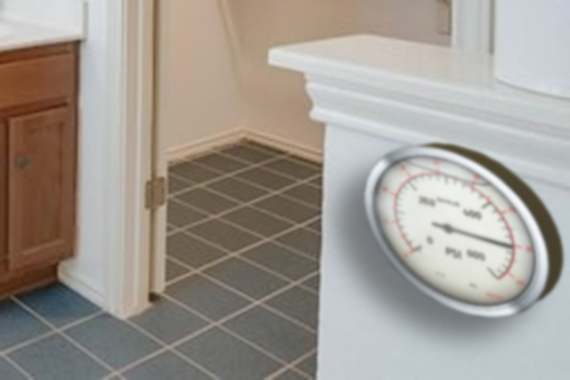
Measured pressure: 500
